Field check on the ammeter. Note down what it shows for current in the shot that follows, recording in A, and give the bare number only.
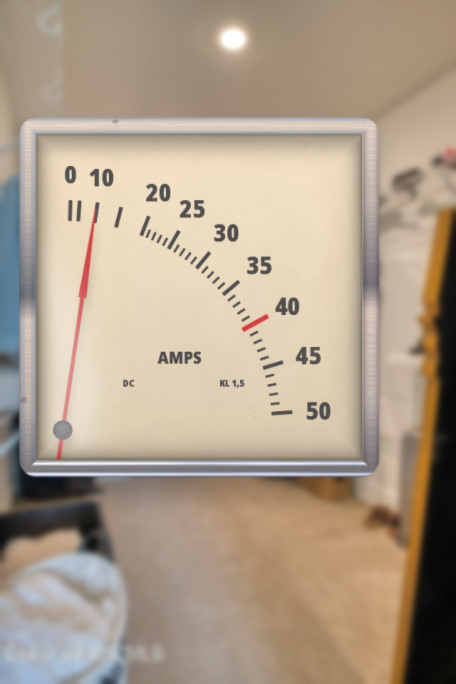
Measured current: 10
